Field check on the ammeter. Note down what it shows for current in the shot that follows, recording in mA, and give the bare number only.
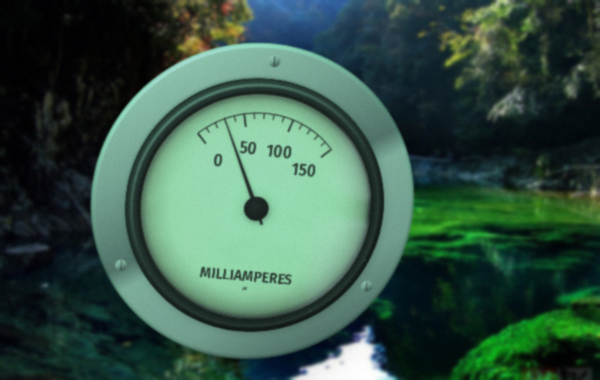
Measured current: 30
